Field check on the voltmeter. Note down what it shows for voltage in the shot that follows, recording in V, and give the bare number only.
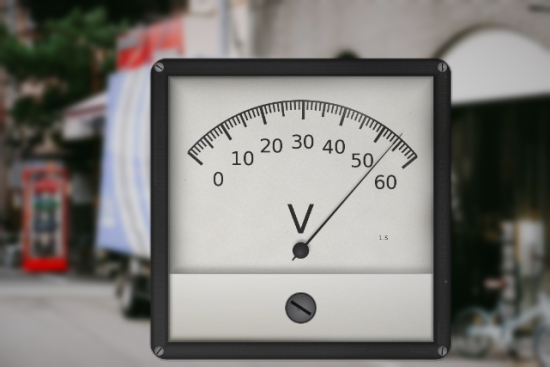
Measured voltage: 54
